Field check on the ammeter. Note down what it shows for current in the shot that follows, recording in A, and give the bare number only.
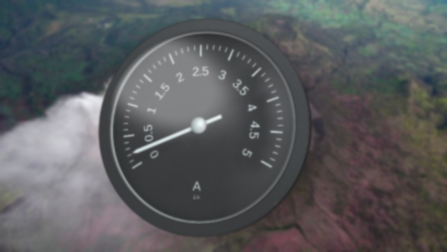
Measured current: 0.2
